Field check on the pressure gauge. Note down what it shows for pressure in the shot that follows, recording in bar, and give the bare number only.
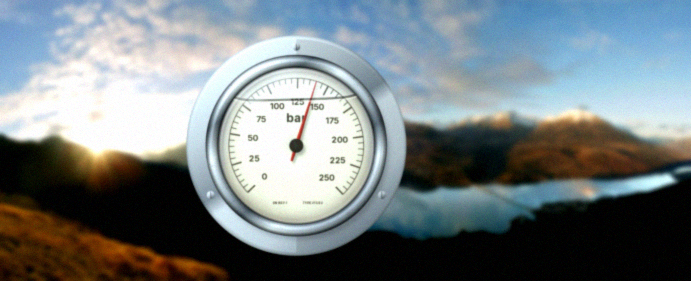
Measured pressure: 140
